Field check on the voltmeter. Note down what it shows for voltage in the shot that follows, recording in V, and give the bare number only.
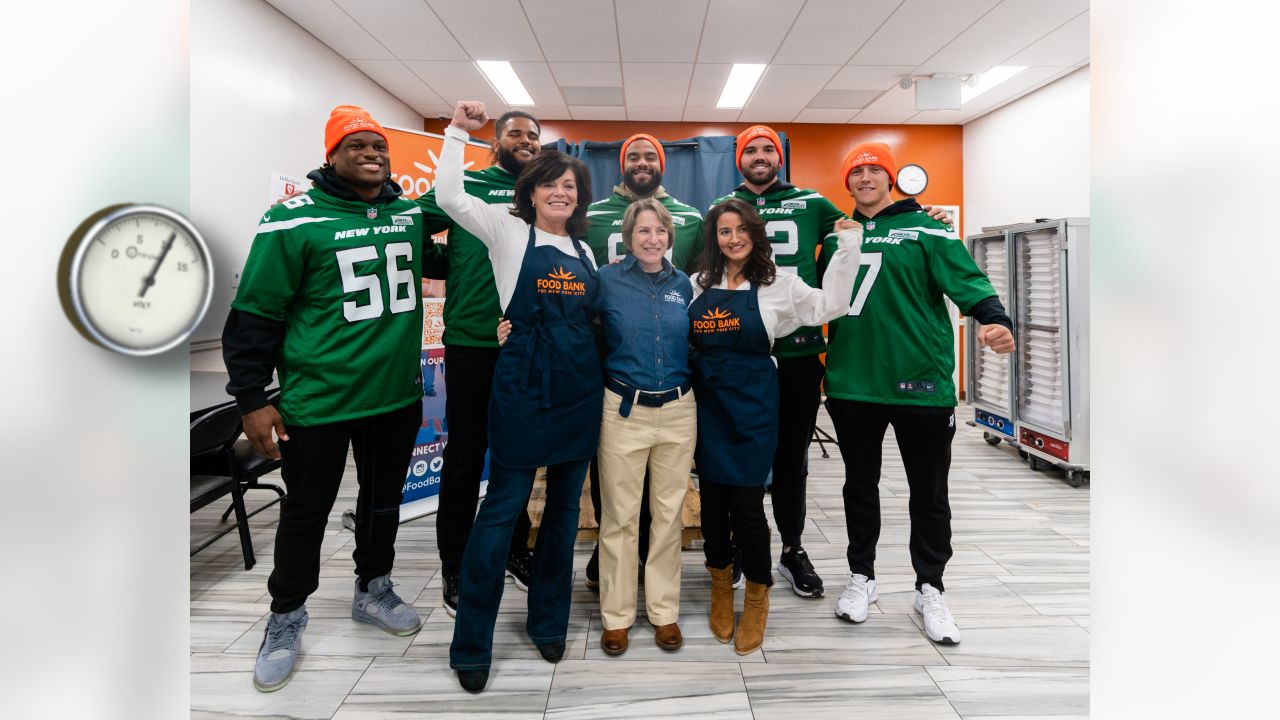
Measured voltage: 10
